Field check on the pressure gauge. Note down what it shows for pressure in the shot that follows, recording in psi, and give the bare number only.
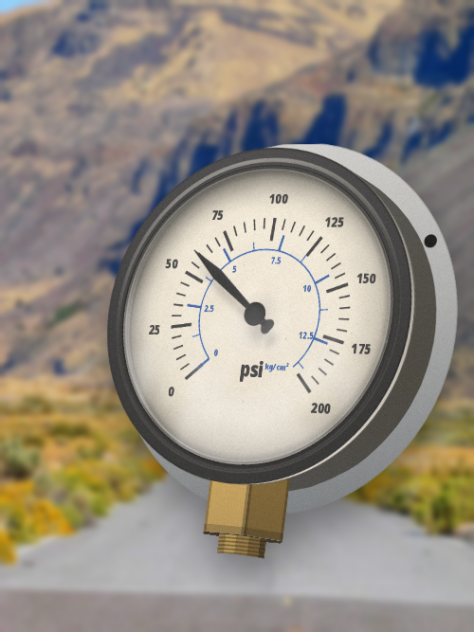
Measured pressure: 60
